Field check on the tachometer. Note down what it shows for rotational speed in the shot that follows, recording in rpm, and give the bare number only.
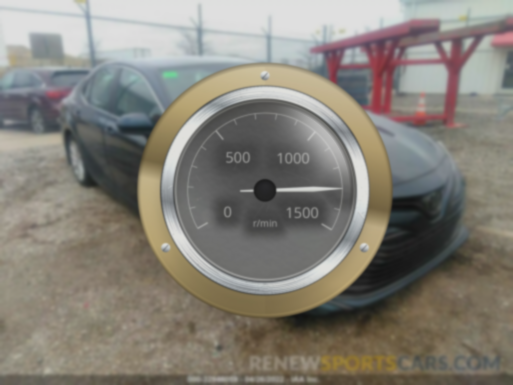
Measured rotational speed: 1300
